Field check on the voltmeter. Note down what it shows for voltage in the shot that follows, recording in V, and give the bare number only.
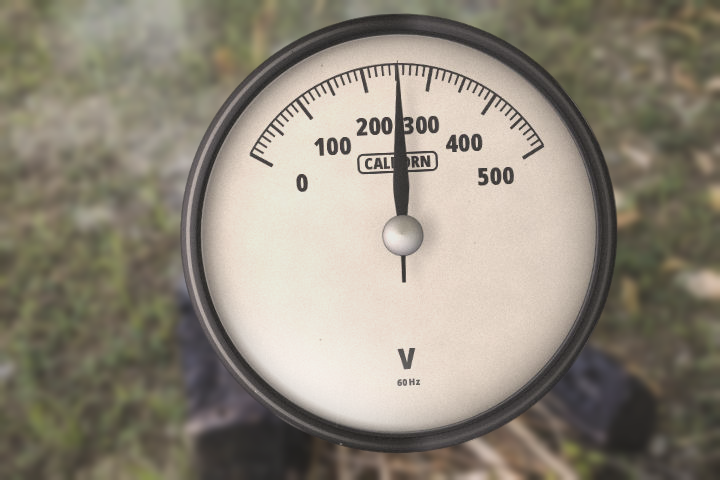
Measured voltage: 250
